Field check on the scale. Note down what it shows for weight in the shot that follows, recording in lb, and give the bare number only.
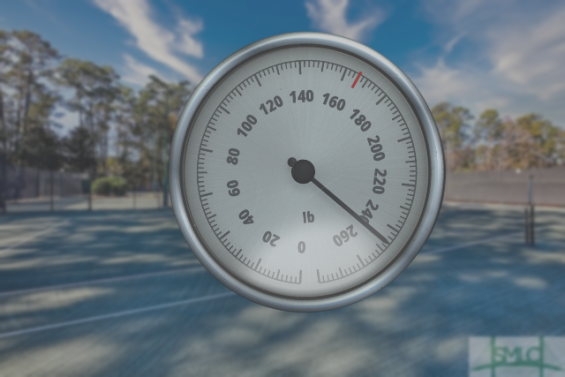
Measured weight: 246
